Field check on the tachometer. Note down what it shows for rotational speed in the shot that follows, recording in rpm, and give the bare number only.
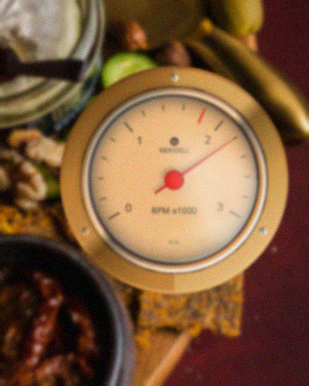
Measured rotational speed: 2200
